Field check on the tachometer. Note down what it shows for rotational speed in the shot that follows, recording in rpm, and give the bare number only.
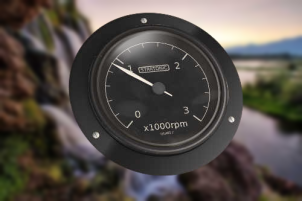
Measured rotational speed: 900
